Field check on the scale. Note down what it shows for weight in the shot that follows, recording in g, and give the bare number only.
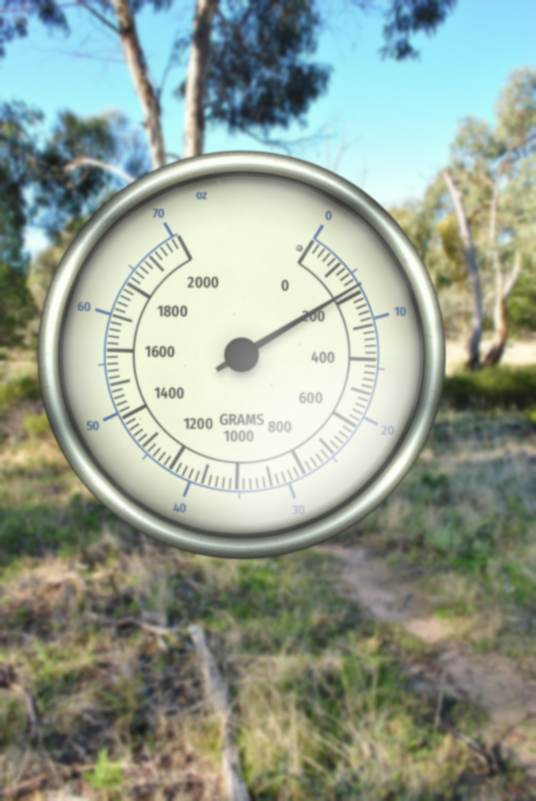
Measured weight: 180
